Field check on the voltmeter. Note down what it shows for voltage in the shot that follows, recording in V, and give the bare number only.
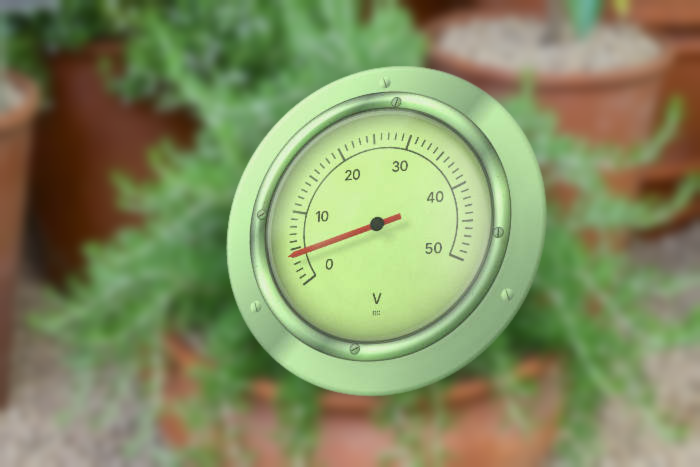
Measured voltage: 4
